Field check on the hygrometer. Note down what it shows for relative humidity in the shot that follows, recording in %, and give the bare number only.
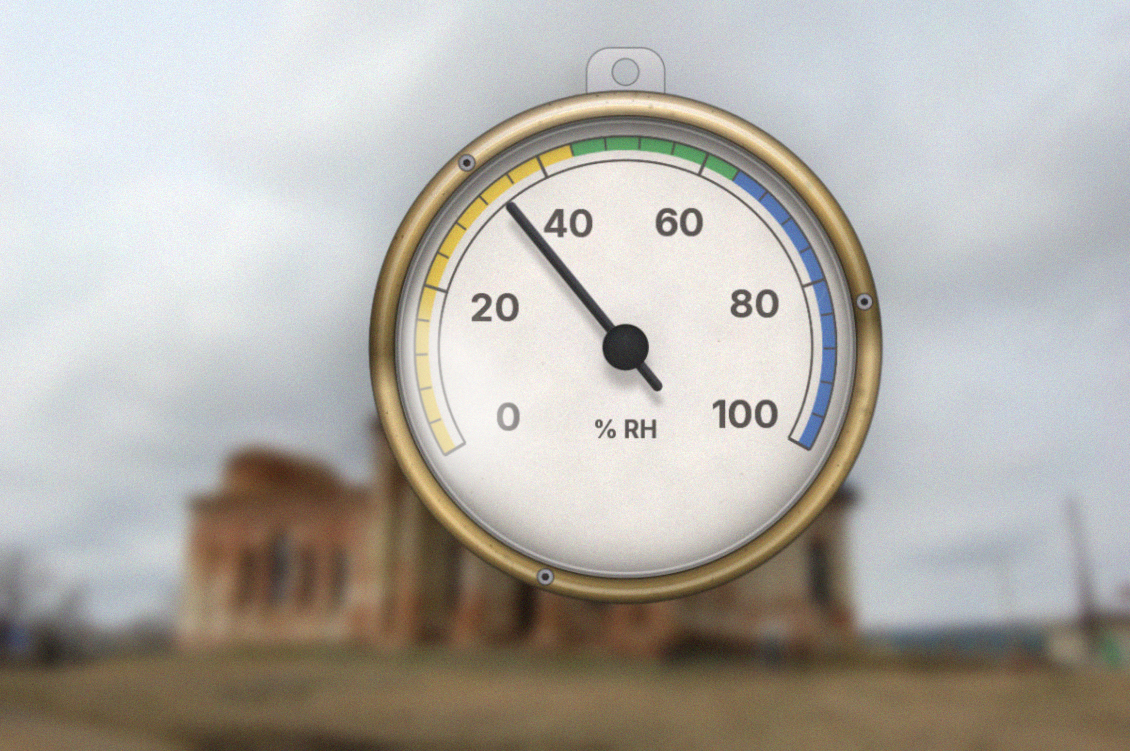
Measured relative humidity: 34
